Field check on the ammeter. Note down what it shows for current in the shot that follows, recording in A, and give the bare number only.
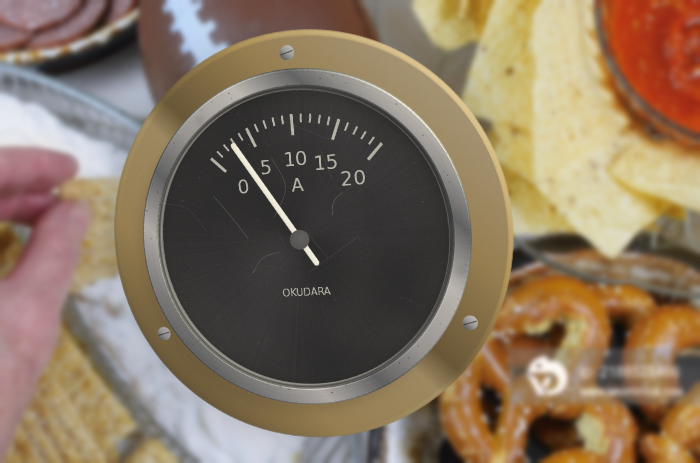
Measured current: 3
